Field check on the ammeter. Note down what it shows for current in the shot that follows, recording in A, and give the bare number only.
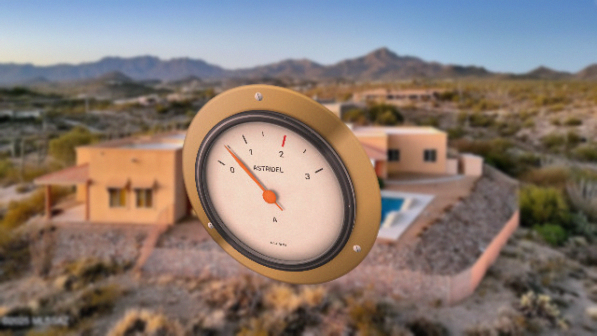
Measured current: 0.5
